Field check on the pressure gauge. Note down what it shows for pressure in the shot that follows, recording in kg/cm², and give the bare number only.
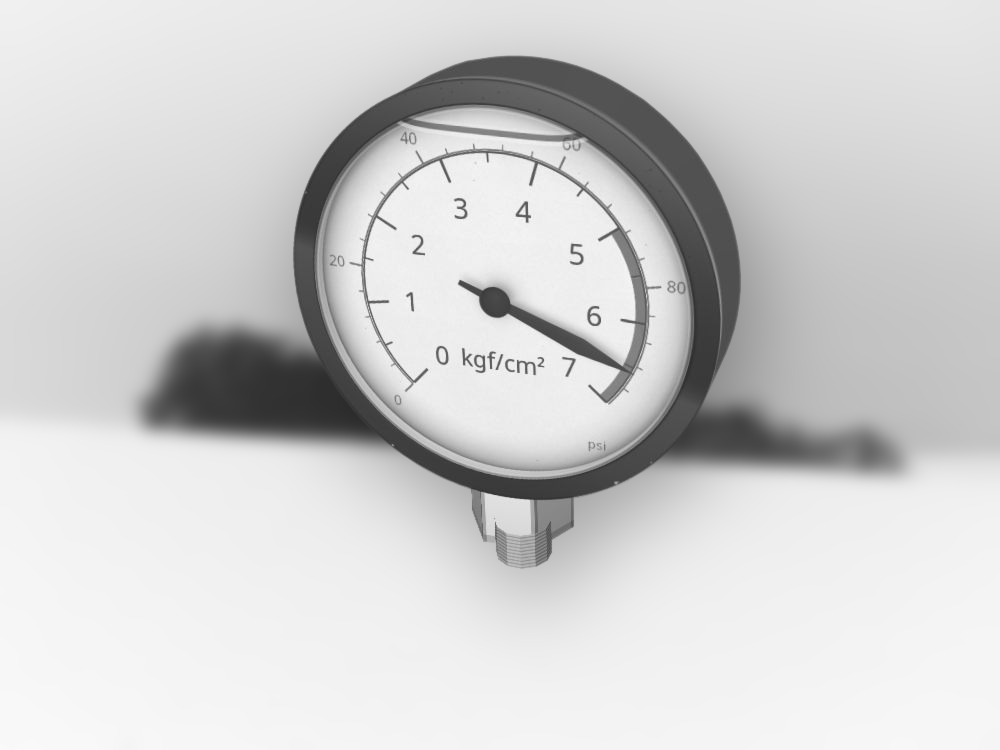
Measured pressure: 6.5
